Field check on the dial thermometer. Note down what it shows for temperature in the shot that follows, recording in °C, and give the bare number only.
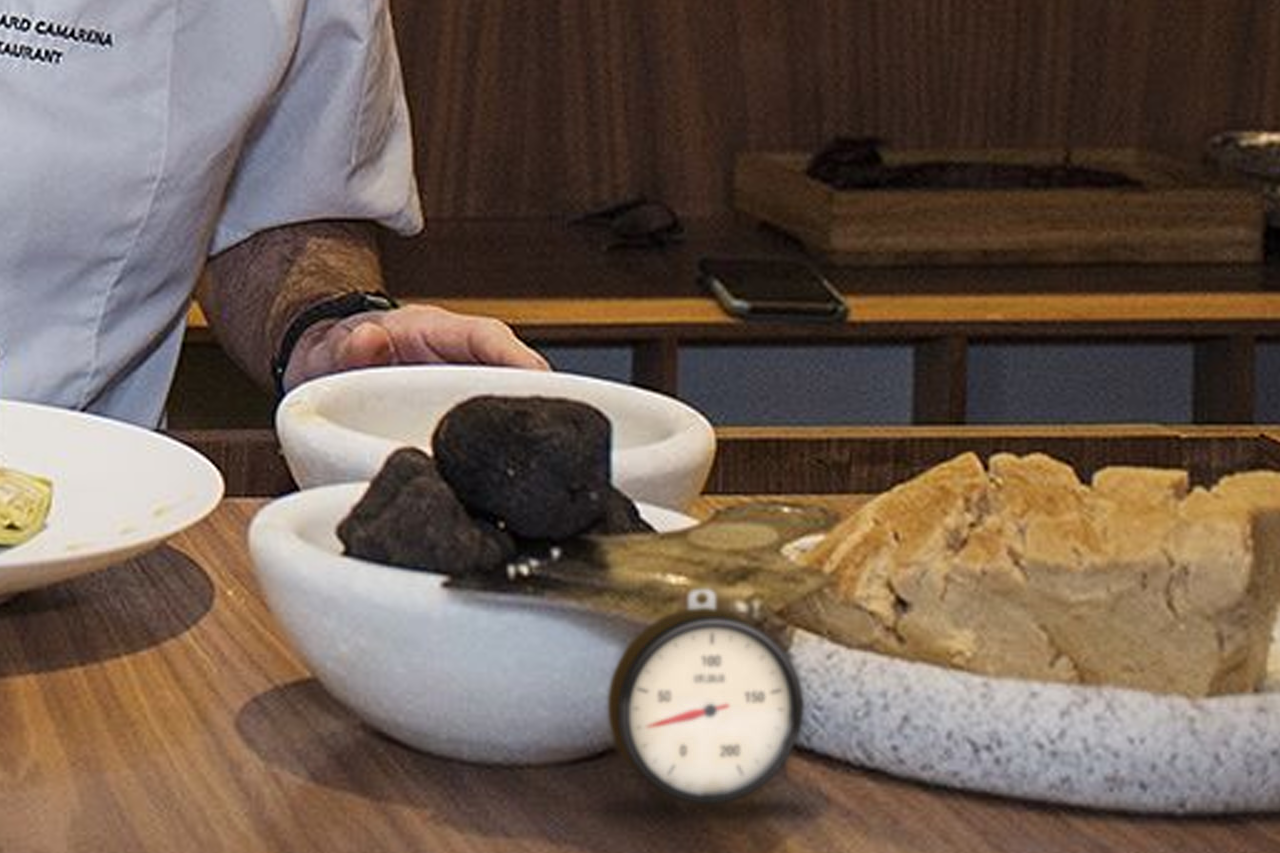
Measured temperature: 30
